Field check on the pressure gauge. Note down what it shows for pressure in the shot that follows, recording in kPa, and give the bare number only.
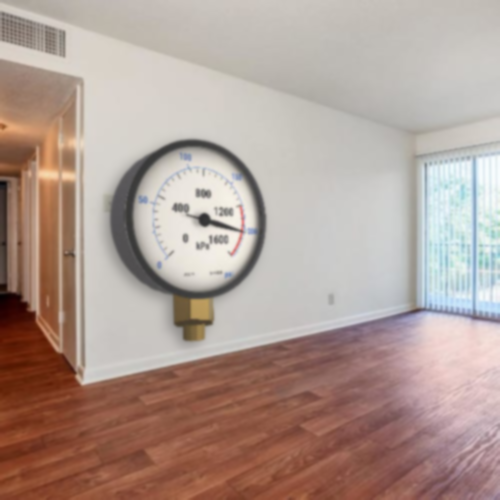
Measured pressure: 1400
